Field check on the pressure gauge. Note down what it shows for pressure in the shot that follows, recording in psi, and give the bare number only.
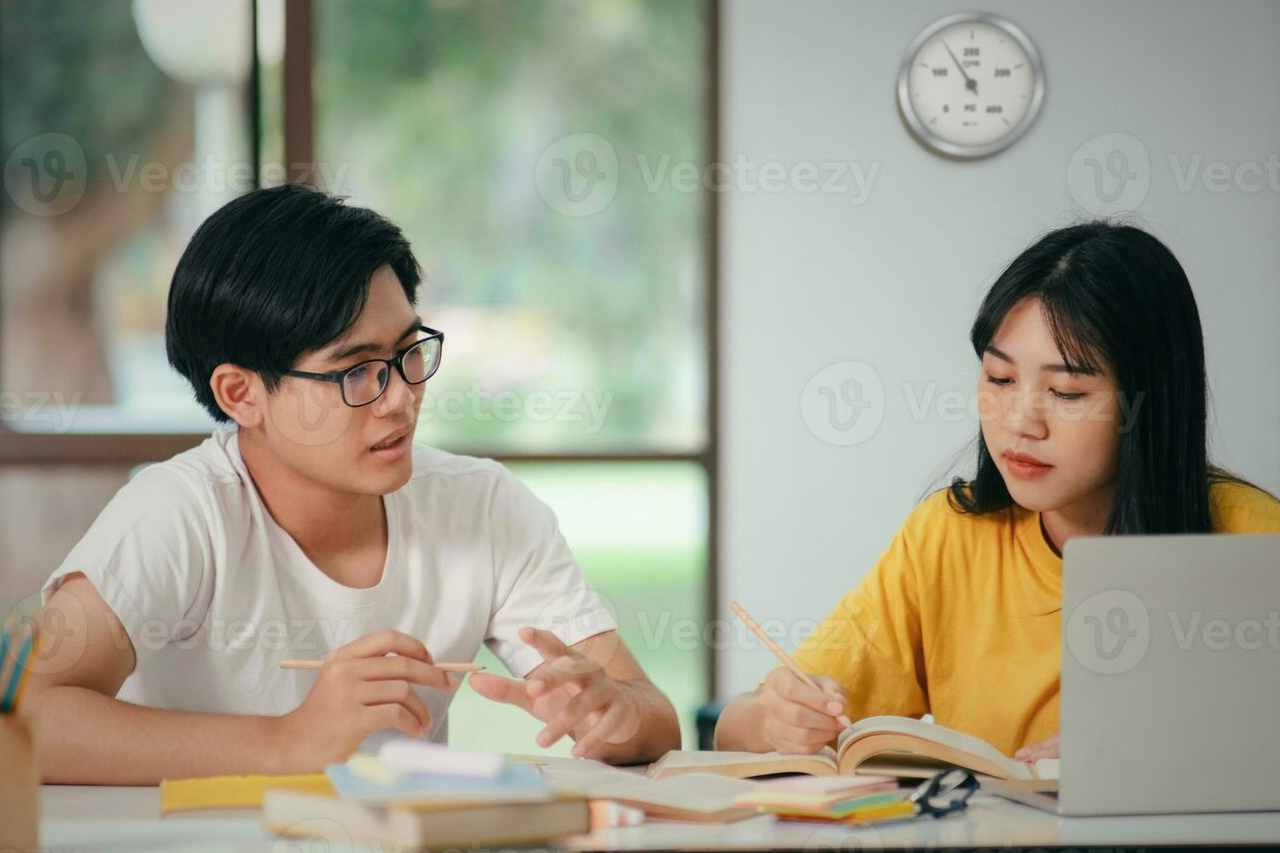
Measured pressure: 150
